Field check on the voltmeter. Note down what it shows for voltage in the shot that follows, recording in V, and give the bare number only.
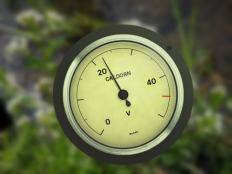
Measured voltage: 22.5
